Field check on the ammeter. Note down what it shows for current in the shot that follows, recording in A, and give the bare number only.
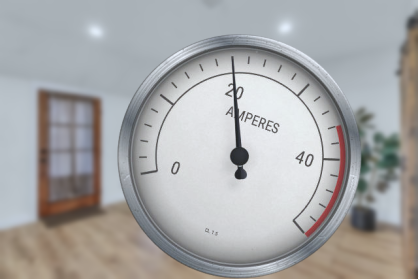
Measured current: 20
